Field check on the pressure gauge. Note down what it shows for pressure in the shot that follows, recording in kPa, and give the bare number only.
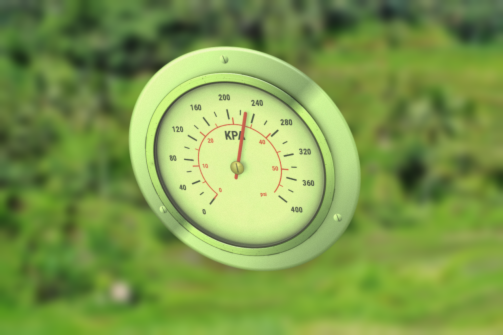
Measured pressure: 230
